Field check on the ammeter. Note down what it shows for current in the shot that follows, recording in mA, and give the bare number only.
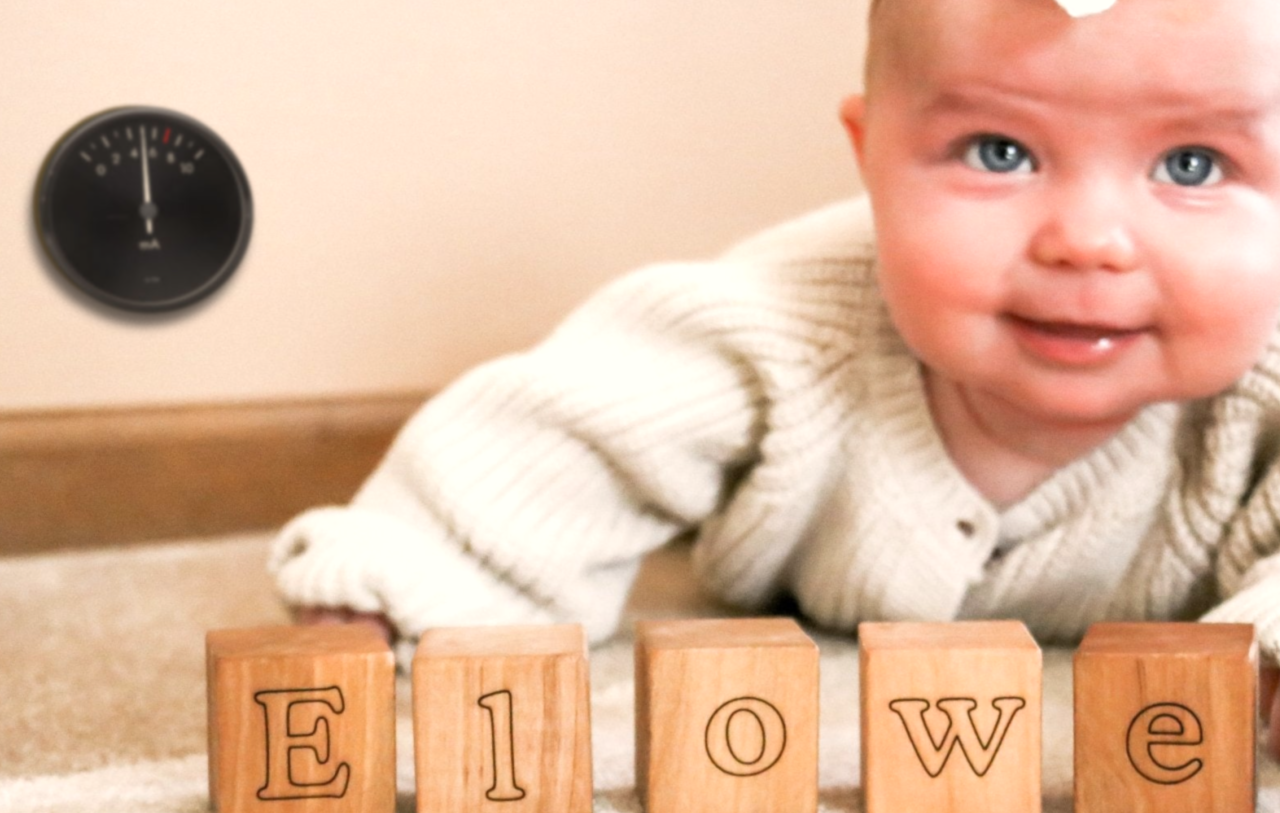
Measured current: 5
